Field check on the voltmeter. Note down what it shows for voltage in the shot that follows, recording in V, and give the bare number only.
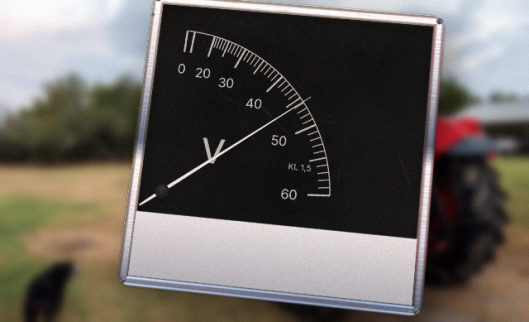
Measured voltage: 46
